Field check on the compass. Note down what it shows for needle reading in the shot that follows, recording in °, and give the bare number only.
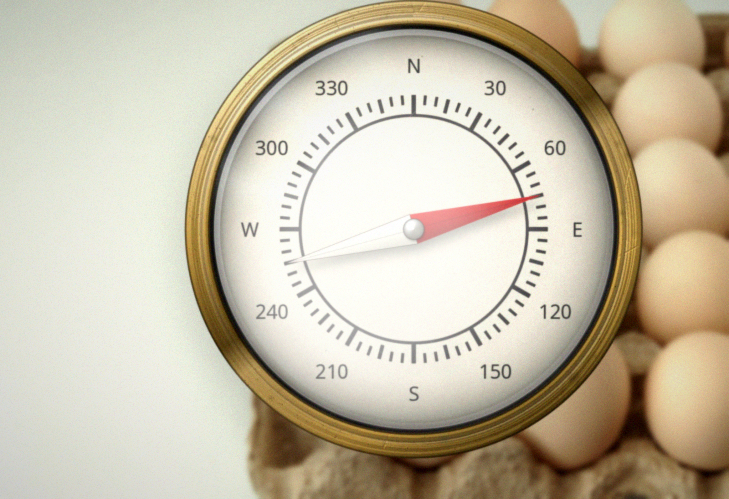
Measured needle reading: 75
